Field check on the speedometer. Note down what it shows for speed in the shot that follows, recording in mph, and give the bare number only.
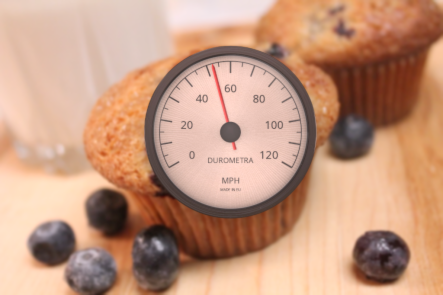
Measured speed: 52.5
